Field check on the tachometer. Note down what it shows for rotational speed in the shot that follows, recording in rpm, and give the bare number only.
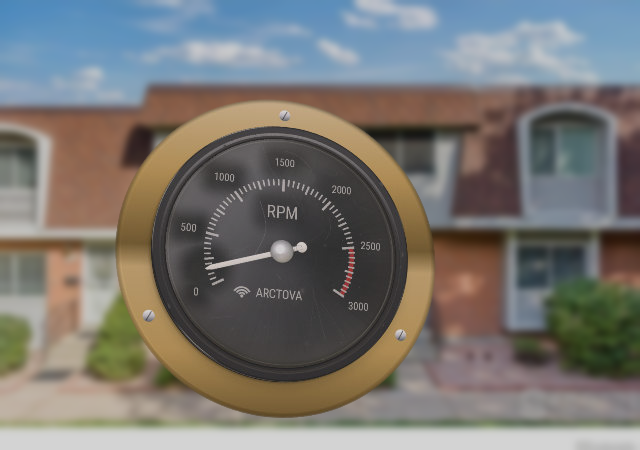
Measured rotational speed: 150
